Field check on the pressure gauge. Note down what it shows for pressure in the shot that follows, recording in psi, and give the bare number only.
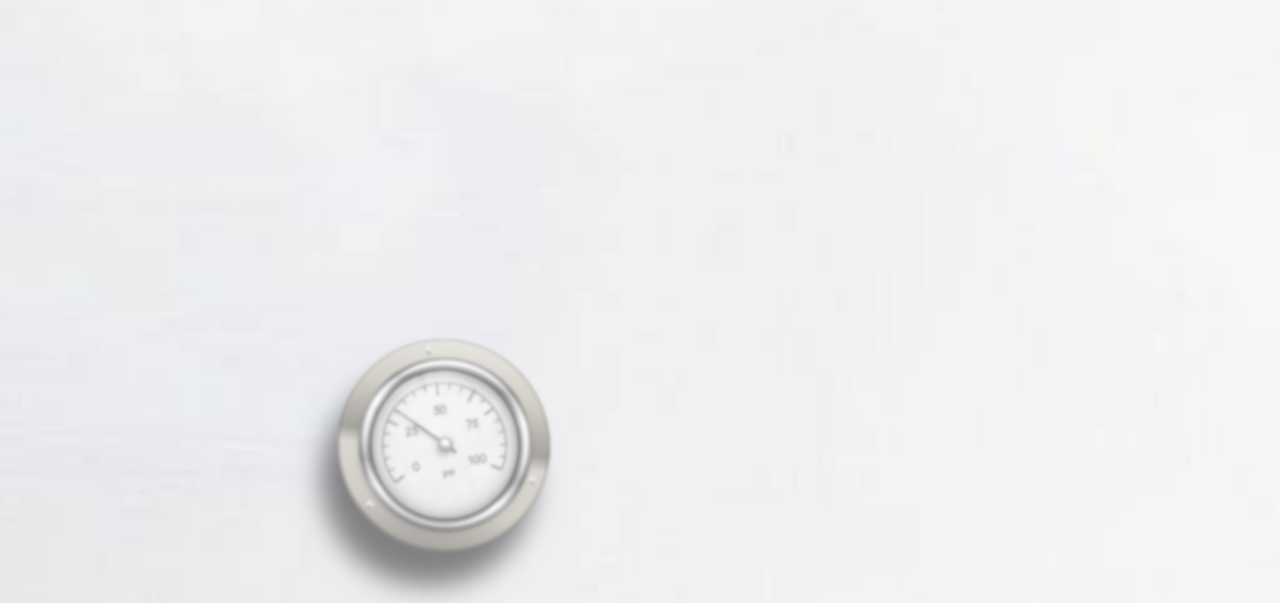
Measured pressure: 30
